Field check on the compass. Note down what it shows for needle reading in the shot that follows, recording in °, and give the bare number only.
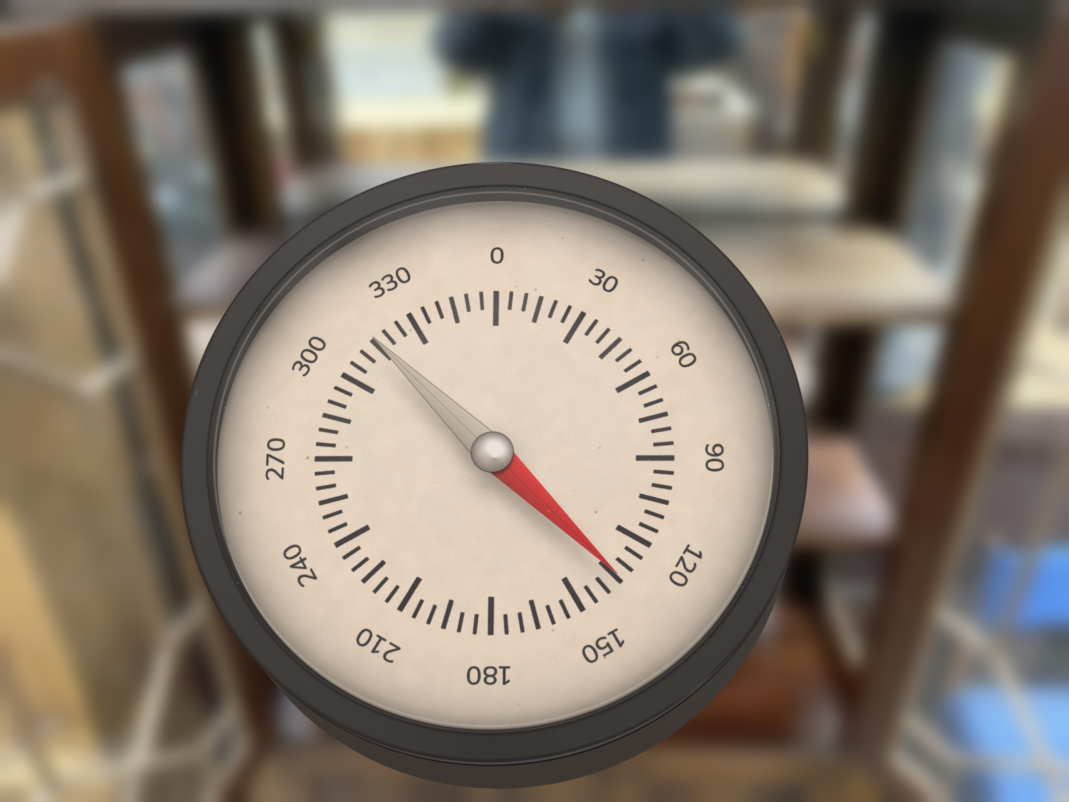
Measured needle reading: 135
